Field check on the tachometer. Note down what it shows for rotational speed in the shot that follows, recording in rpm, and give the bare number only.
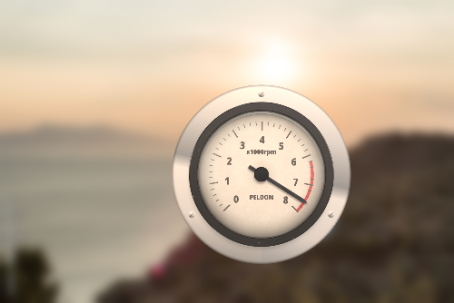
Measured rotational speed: 7600
